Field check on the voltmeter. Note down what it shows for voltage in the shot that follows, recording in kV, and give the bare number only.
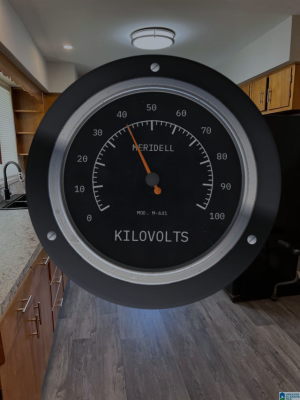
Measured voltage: 40
